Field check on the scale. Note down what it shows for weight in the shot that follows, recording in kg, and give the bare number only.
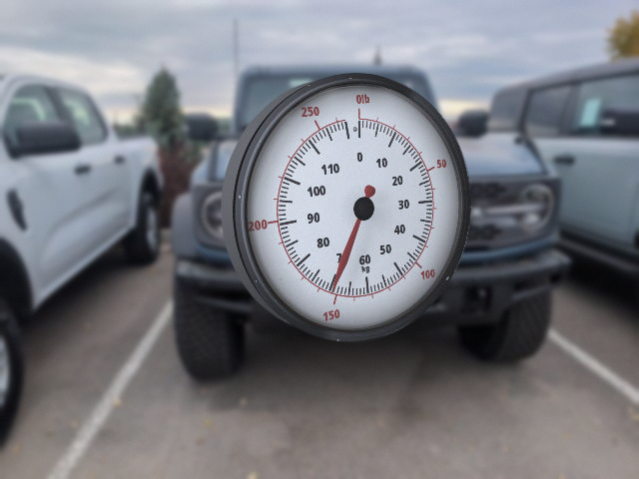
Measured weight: 70
